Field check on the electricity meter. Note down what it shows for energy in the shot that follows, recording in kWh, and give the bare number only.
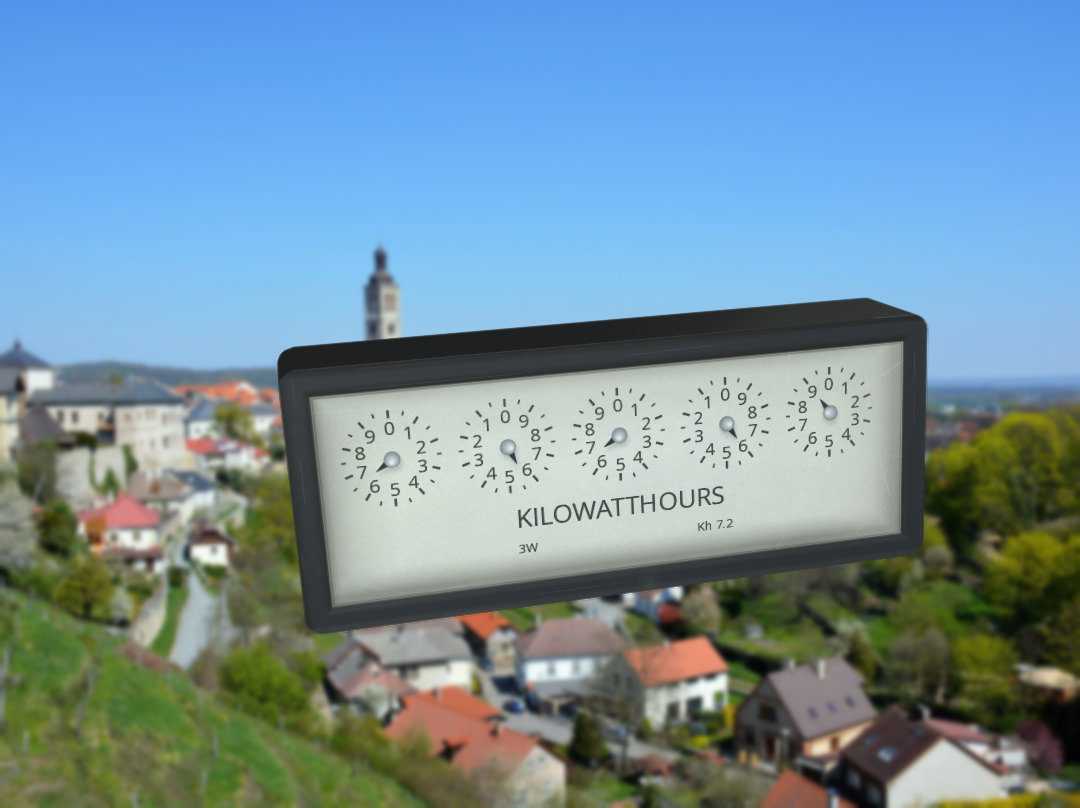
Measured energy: 65659
